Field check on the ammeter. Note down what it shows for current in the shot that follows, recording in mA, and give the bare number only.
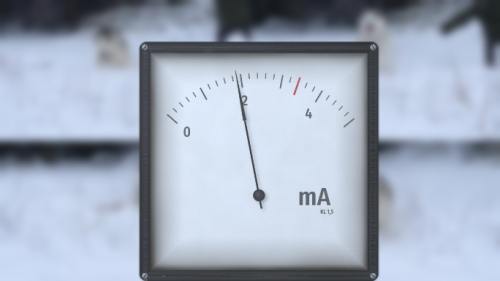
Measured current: 1.9
